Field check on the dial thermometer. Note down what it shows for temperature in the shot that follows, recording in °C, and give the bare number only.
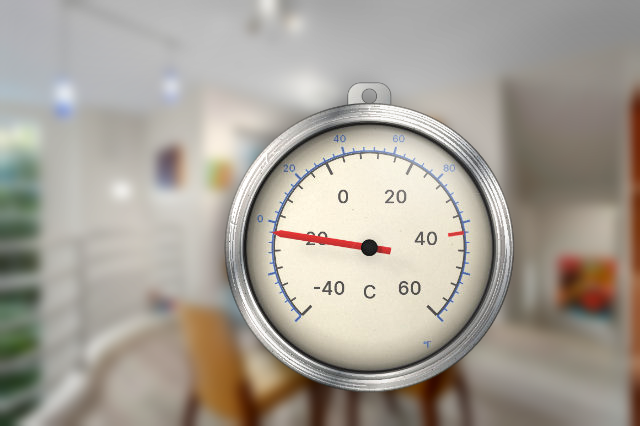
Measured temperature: -20
